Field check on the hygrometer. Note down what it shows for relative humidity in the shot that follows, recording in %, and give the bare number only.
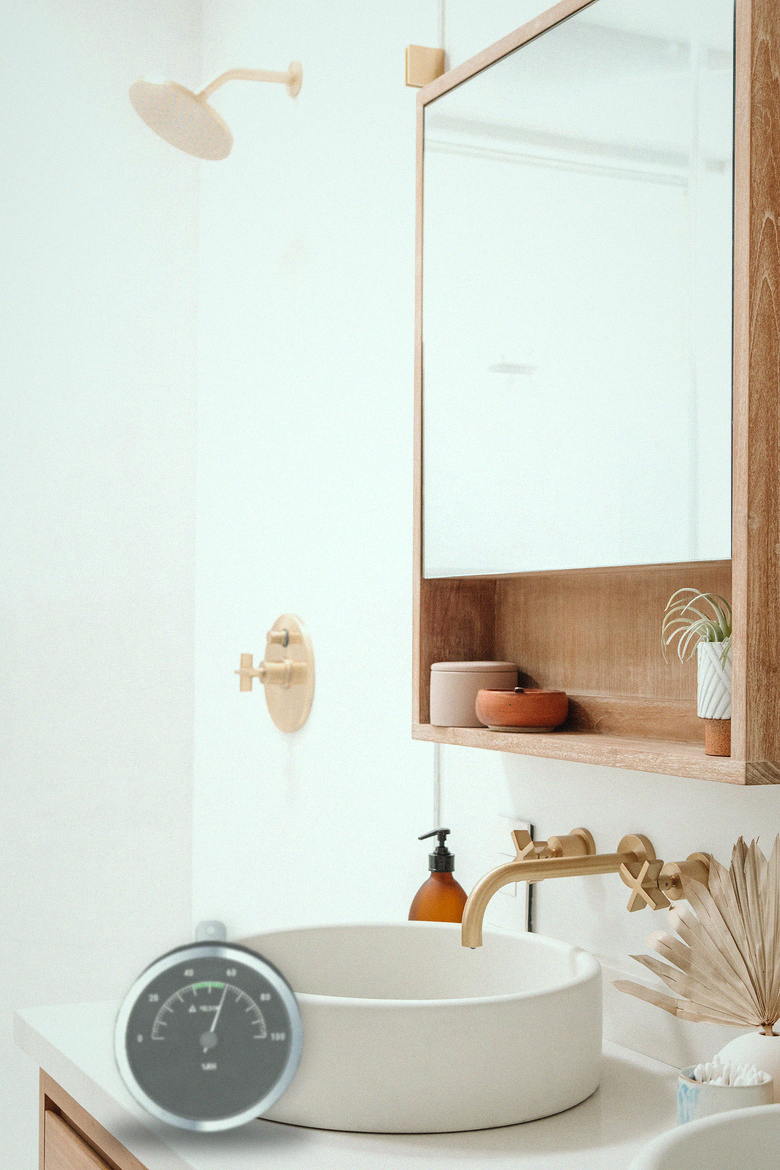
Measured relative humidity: 60
